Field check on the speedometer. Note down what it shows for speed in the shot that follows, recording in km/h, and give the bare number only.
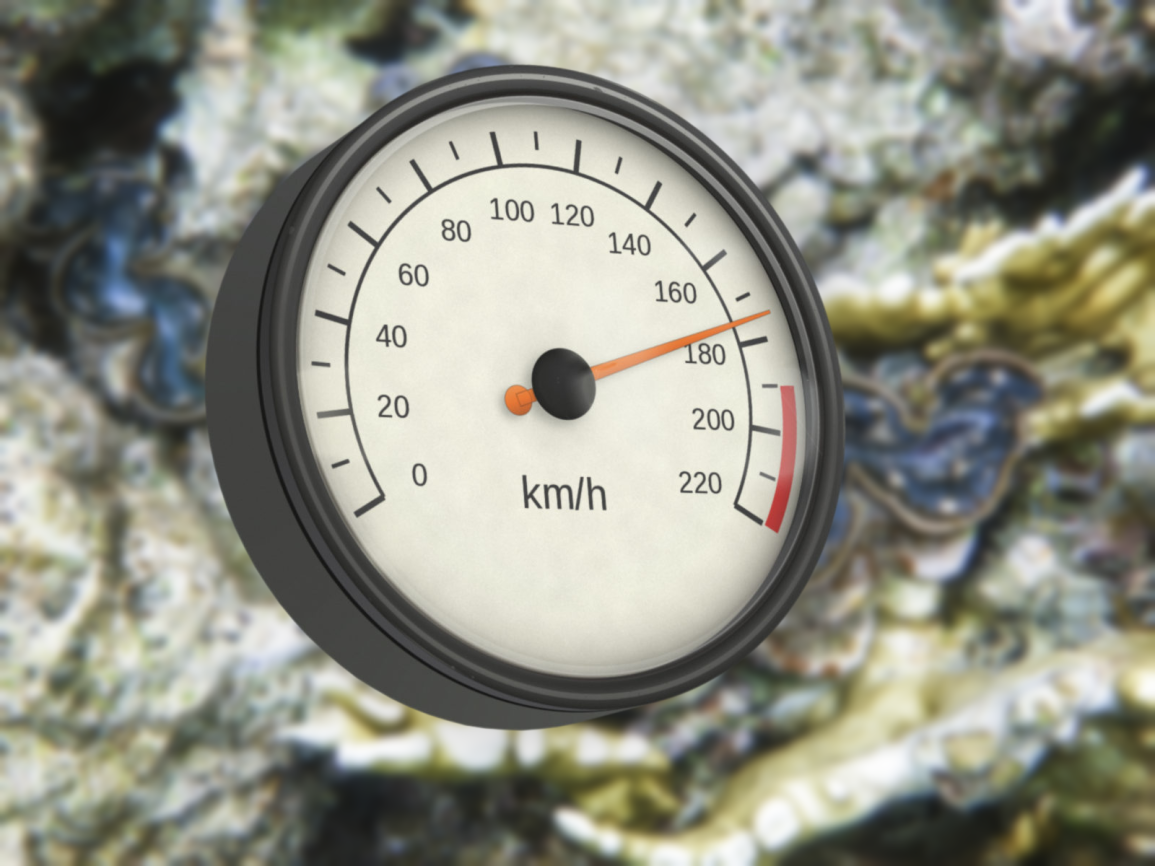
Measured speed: 175
